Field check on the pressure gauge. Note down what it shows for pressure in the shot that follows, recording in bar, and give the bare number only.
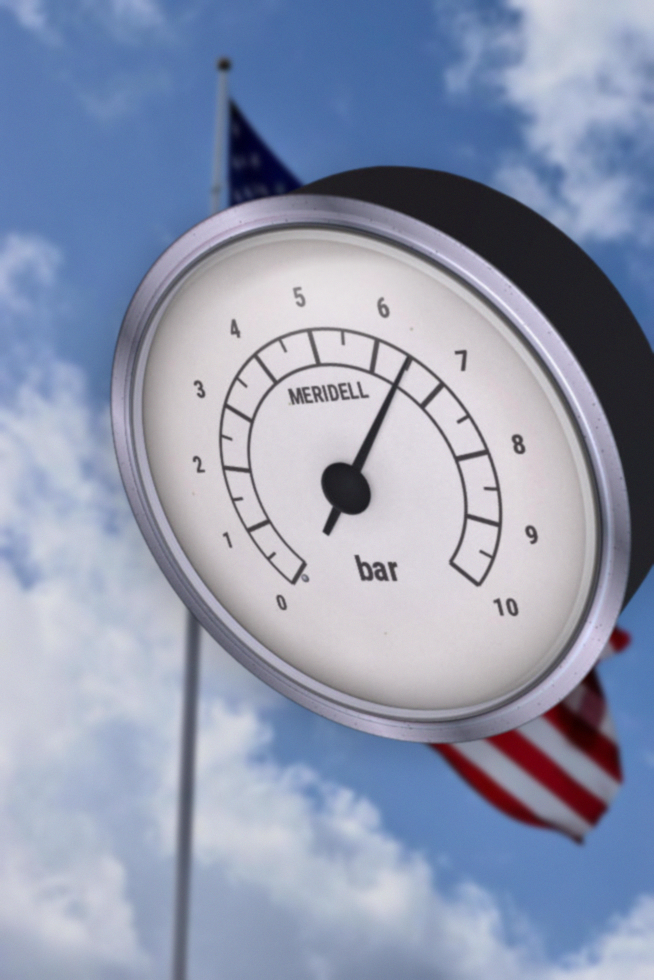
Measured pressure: 6.5
